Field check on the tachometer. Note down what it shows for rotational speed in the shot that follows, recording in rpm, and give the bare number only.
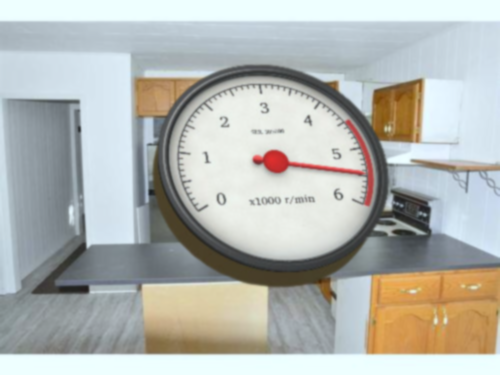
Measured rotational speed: 5500
